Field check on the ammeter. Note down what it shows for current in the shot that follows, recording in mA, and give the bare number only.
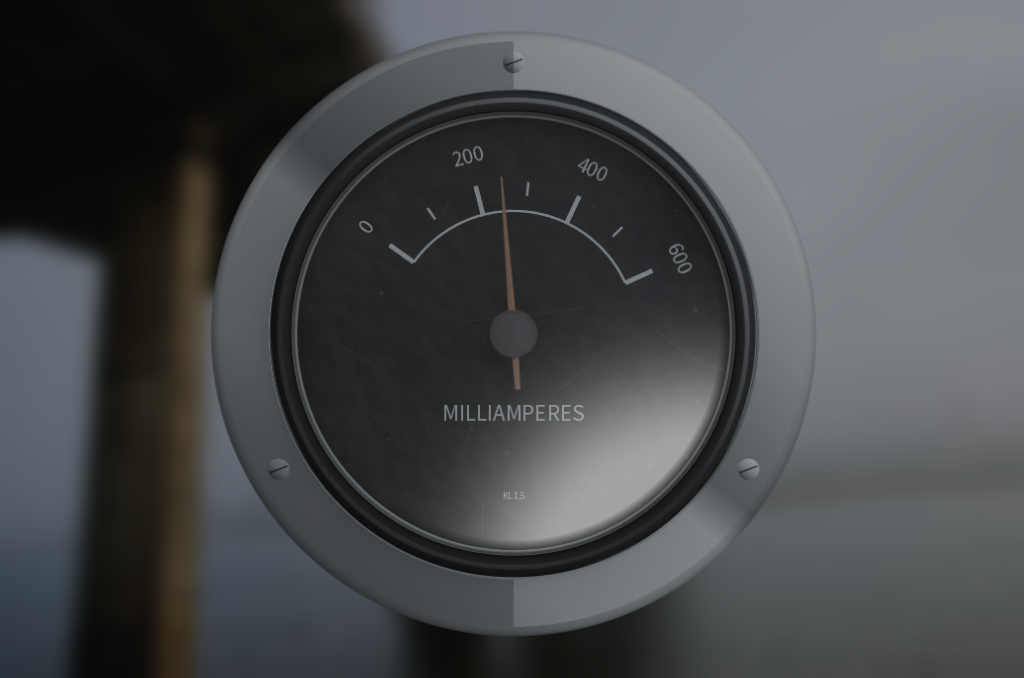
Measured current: 250
